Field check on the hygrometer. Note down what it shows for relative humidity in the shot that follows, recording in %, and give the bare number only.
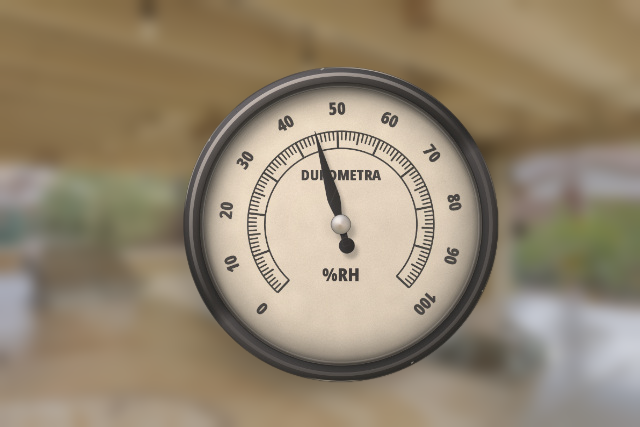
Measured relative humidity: 45
